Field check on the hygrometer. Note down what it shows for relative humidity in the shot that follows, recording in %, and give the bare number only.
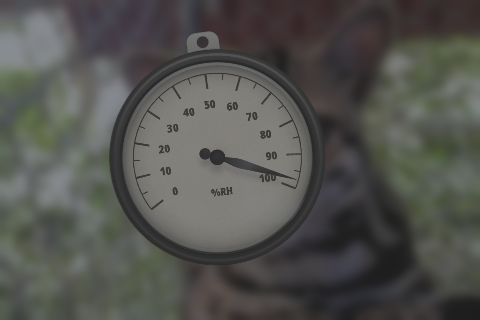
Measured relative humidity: 97.5
